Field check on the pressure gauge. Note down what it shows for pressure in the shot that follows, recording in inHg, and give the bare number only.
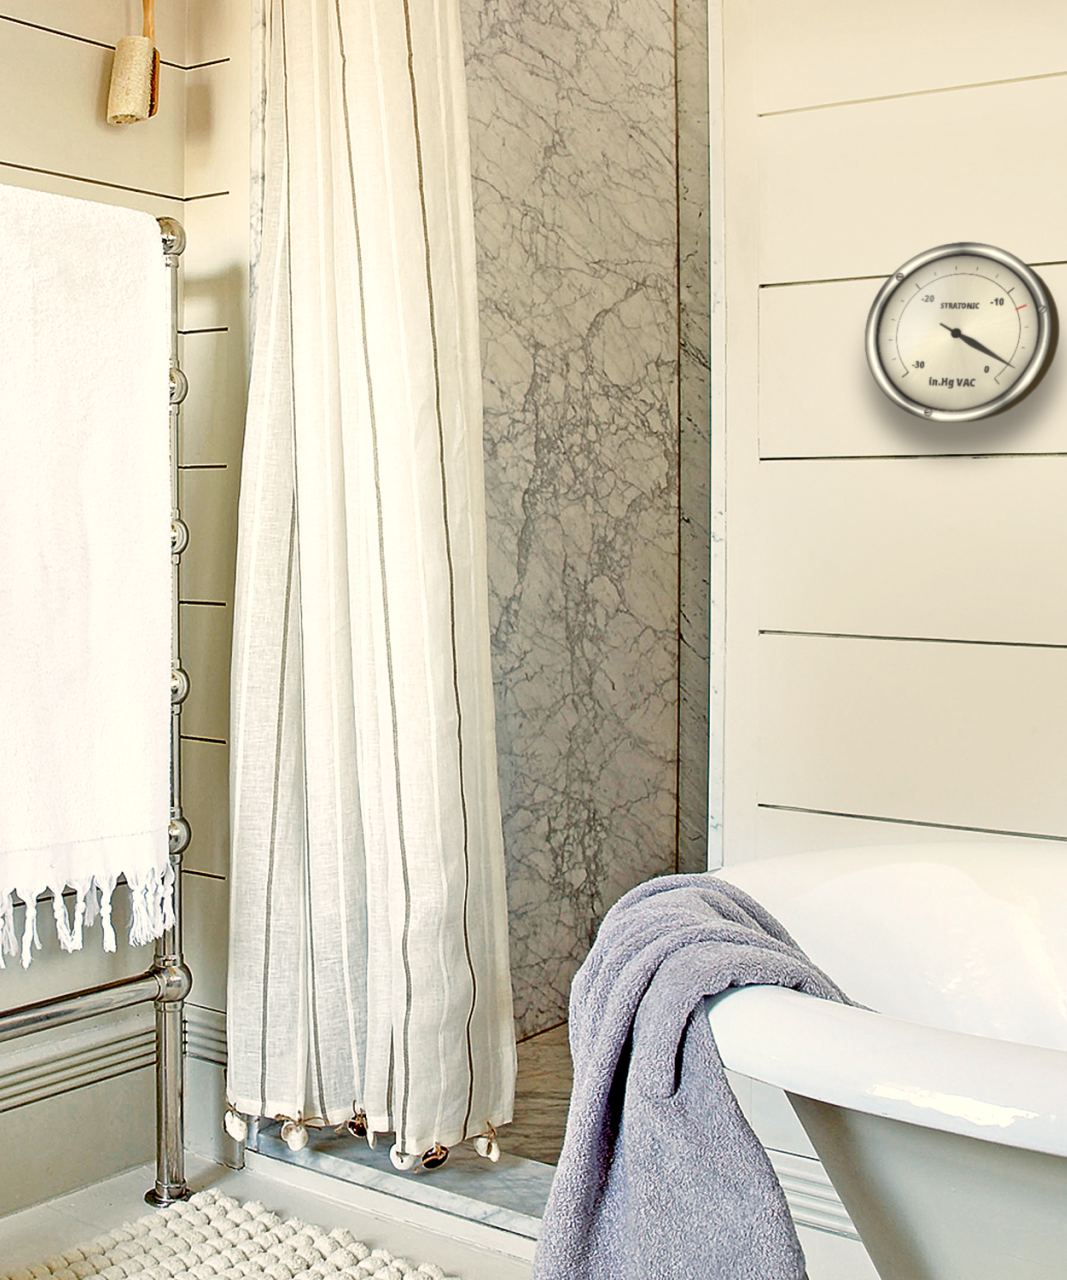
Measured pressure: -2
